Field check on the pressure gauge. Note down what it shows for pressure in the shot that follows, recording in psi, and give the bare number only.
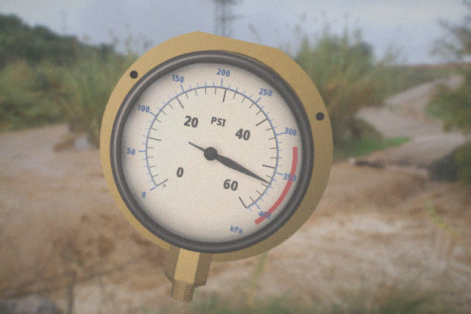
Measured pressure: 53
